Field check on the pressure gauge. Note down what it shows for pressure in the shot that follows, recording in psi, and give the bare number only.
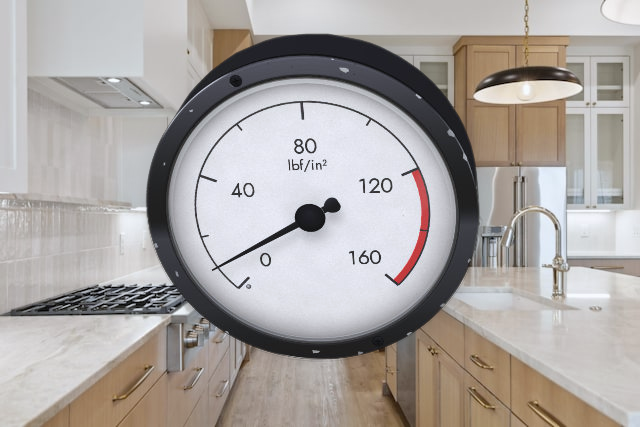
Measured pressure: 10
